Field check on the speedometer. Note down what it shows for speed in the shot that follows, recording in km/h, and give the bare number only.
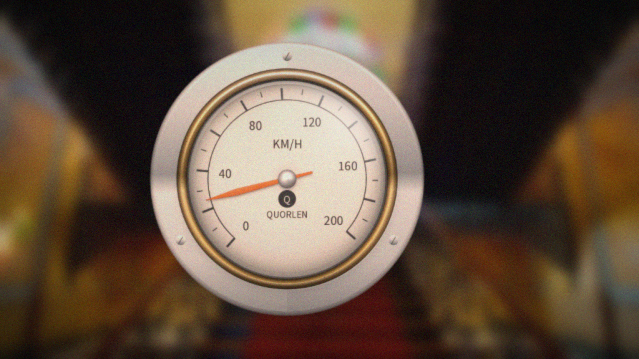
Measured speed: 25
